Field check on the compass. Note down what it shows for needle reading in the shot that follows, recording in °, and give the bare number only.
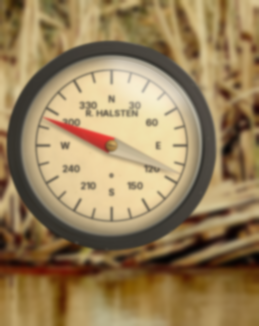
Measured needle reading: 292.5
